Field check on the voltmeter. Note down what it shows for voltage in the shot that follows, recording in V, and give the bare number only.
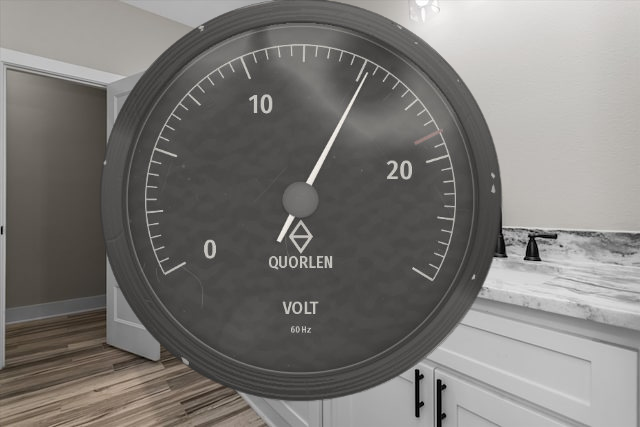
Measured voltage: 15.25
